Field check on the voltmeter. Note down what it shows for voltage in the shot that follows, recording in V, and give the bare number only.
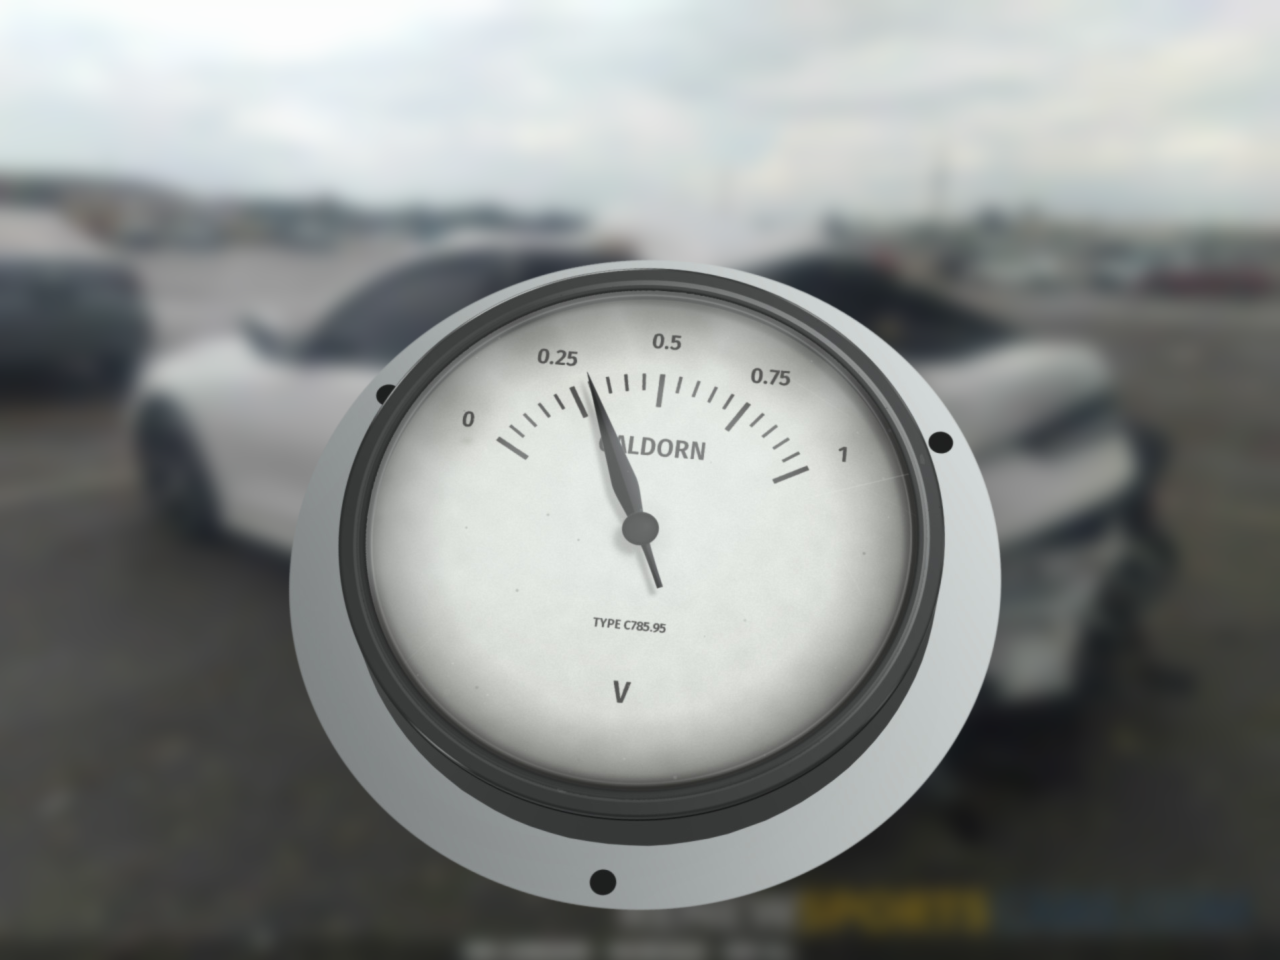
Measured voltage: 0.3
